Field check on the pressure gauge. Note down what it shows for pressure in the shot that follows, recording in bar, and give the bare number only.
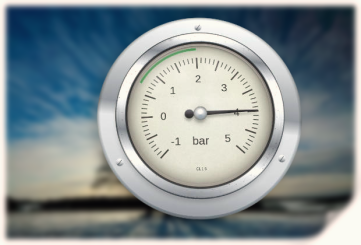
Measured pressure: 4
